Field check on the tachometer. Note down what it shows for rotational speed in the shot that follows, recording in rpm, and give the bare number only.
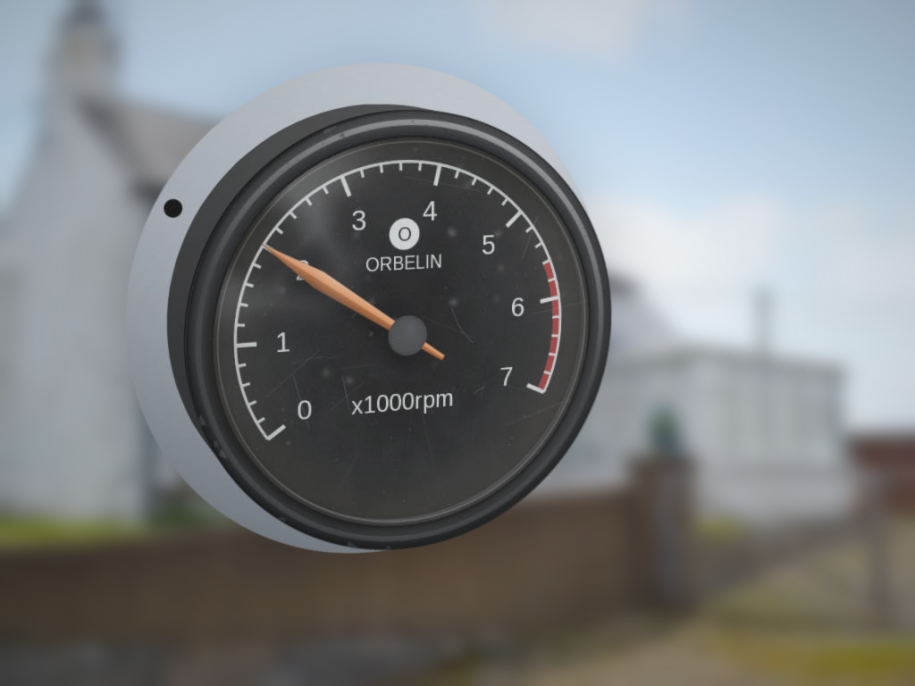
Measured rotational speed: 2000
